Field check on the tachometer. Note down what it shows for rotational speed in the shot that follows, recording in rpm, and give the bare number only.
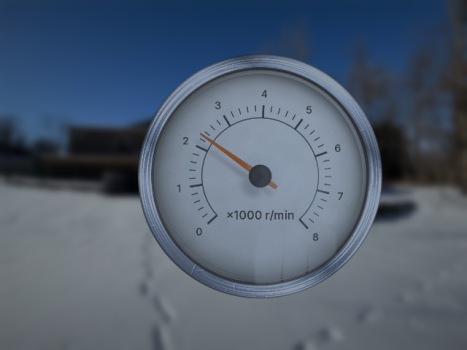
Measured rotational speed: 2300
